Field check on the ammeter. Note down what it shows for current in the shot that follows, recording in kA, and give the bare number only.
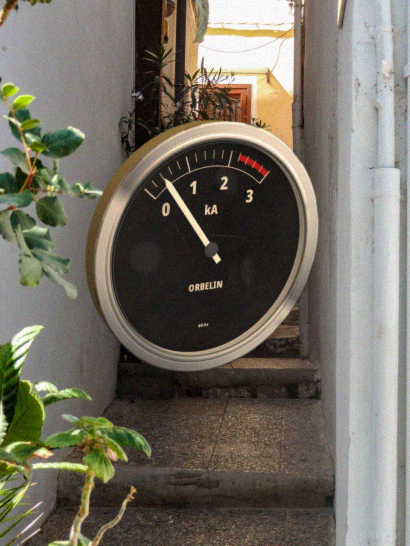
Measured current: 0.4
